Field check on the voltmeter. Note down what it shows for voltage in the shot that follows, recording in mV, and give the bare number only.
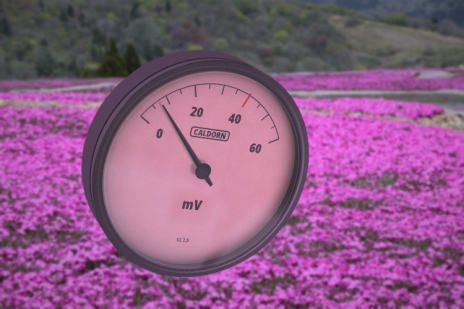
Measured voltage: 7.5
